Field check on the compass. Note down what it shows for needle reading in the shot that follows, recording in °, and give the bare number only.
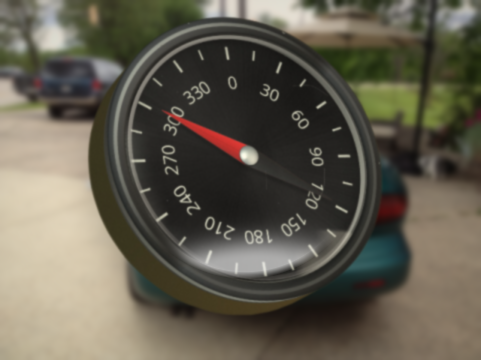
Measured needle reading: 300
